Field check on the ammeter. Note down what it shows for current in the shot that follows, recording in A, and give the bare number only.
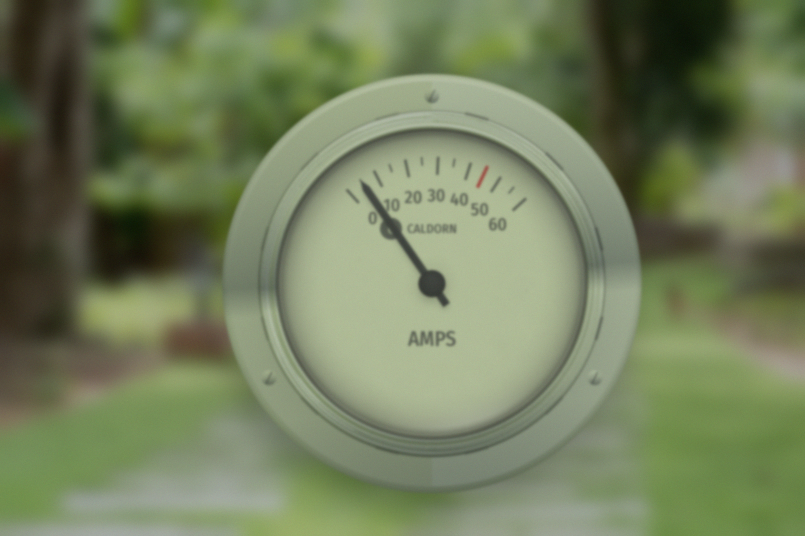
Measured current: 5
